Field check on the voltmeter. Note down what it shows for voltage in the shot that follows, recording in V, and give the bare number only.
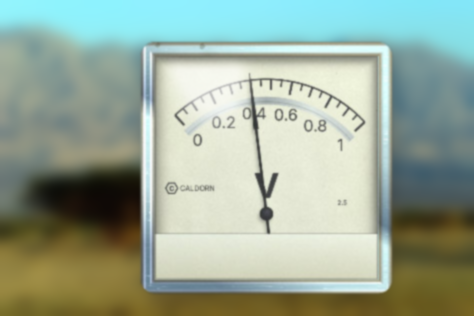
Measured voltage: 0.4
